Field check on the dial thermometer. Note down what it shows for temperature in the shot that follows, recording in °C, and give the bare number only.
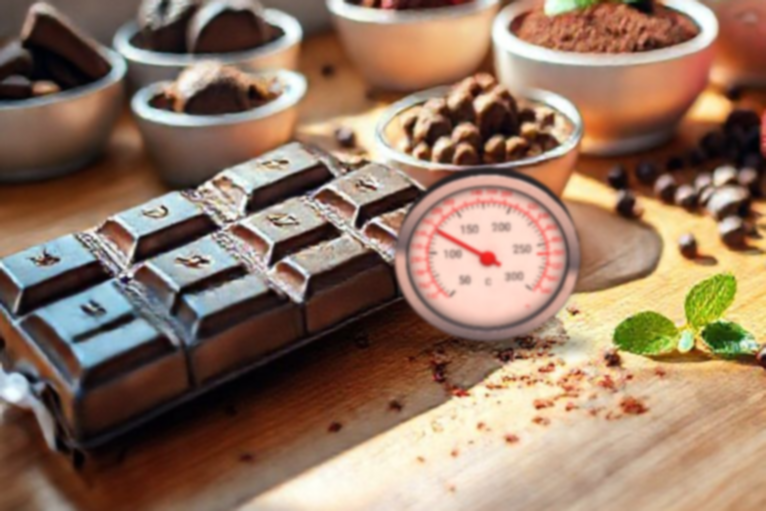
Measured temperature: 125
